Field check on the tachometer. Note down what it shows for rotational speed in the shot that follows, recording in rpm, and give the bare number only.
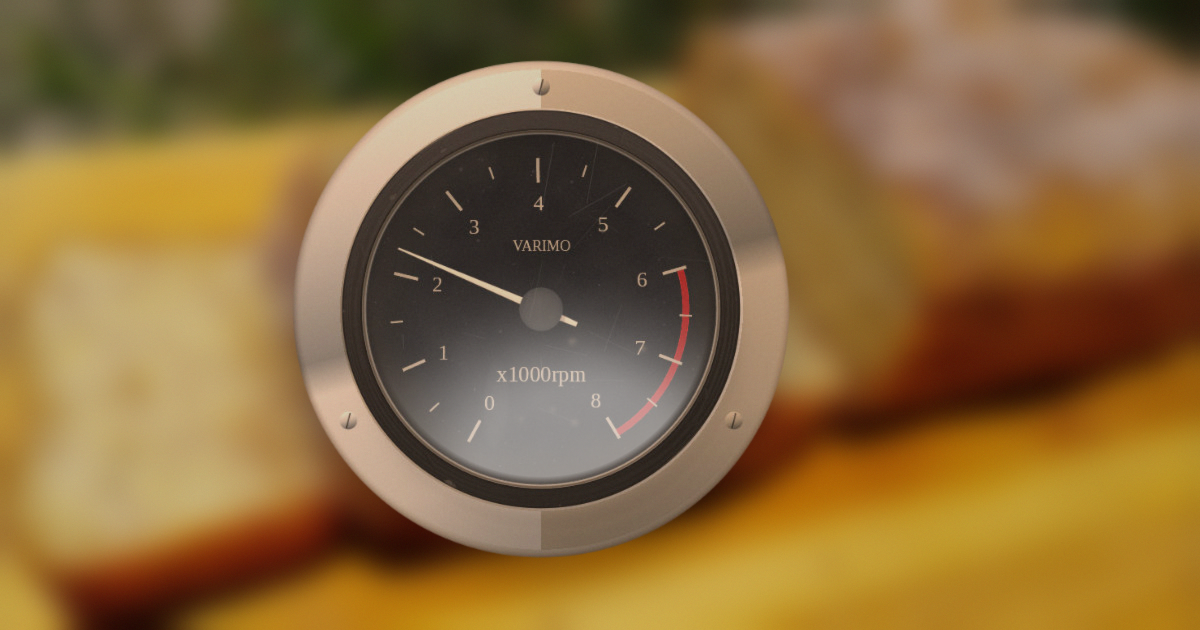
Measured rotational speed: 2250
